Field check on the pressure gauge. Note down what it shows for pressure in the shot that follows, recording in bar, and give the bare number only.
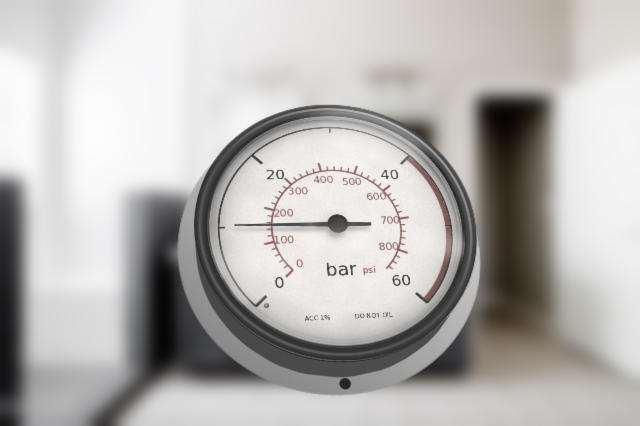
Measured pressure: 10
